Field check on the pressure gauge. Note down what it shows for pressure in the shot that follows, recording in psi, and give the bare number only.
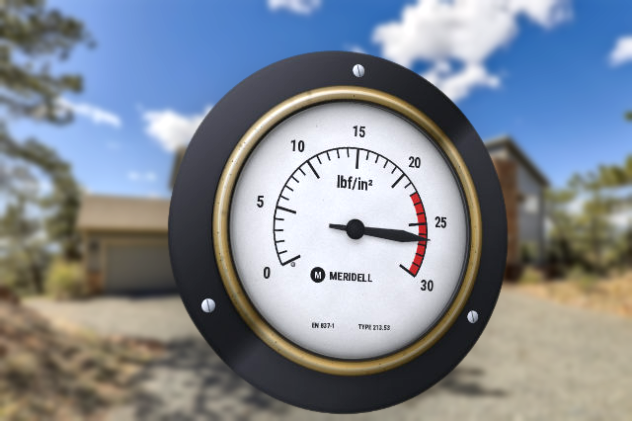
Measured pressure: 26.5
